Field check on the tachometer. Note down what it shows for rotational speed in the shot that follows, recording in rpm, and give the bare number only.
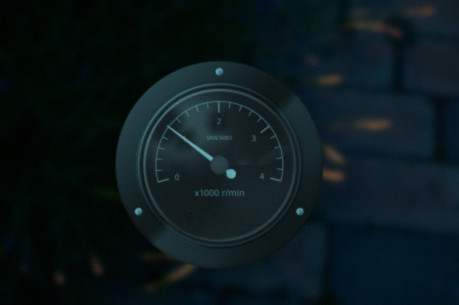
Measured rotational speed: 1000
